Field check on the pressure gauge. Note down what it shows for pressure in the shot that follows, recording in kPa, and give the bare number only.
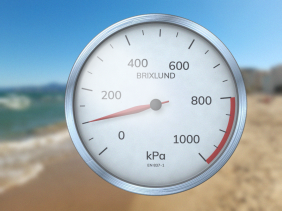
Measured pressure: 100
